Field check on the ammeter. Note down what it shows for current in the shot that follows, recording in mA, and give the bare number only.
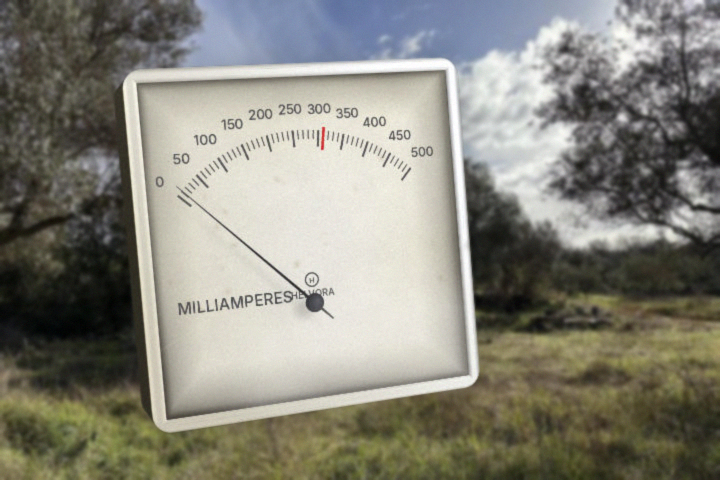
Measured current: 10
